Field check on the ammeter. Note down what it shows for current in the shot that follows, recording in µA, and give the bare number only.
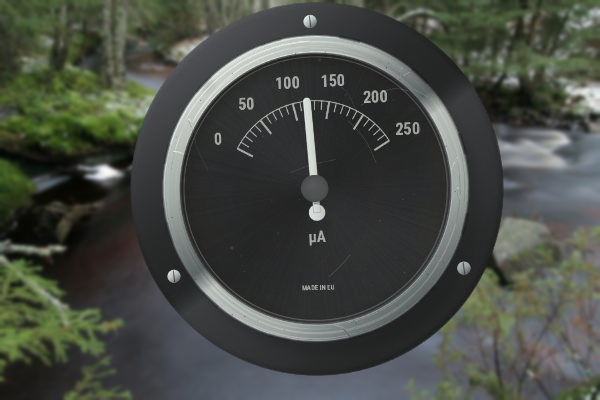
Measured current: 120
